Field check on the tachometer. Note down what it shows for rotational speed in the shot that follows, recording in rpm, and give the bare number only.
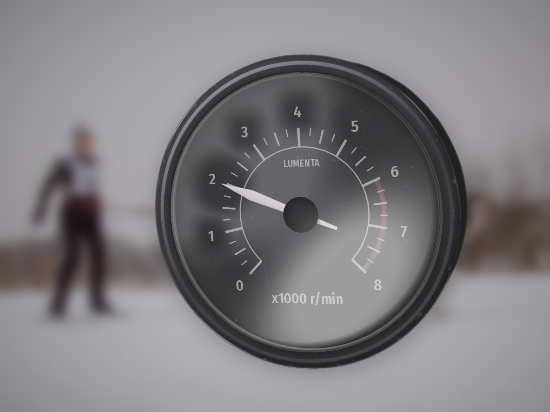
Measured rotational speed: 2000
